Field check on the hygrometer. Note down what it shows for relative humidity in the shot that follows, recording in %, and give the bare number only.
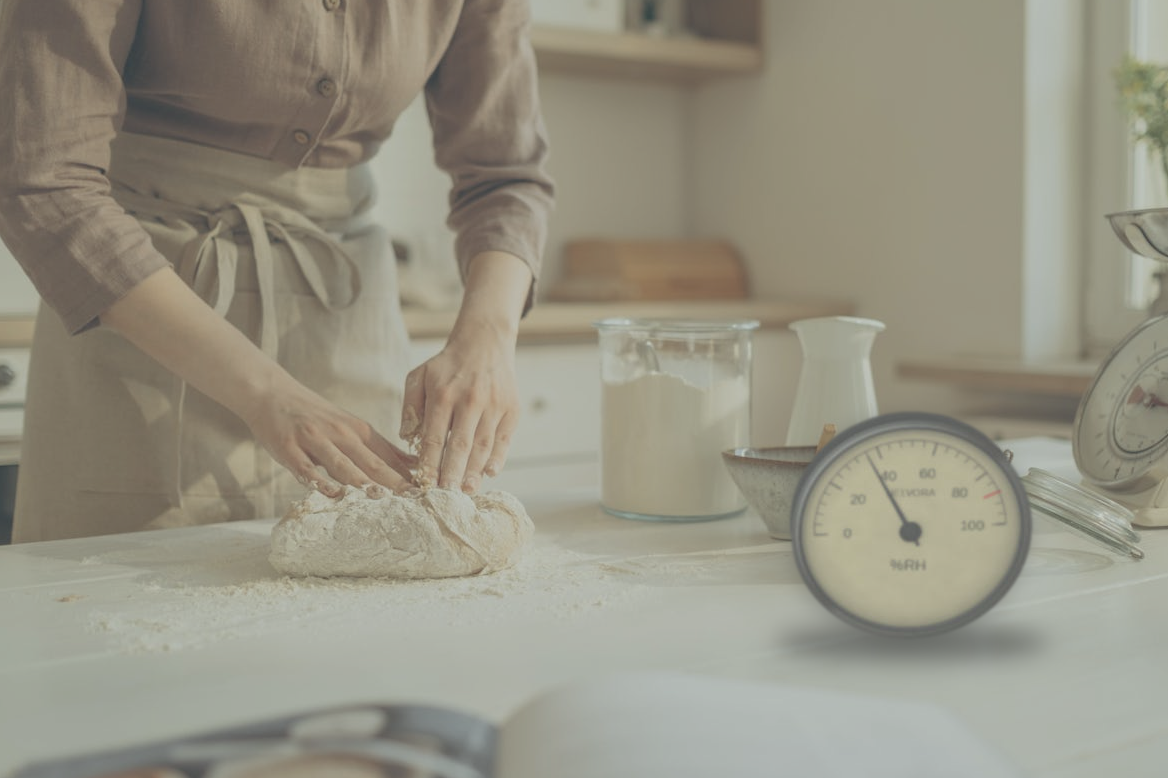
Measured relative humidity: 36
